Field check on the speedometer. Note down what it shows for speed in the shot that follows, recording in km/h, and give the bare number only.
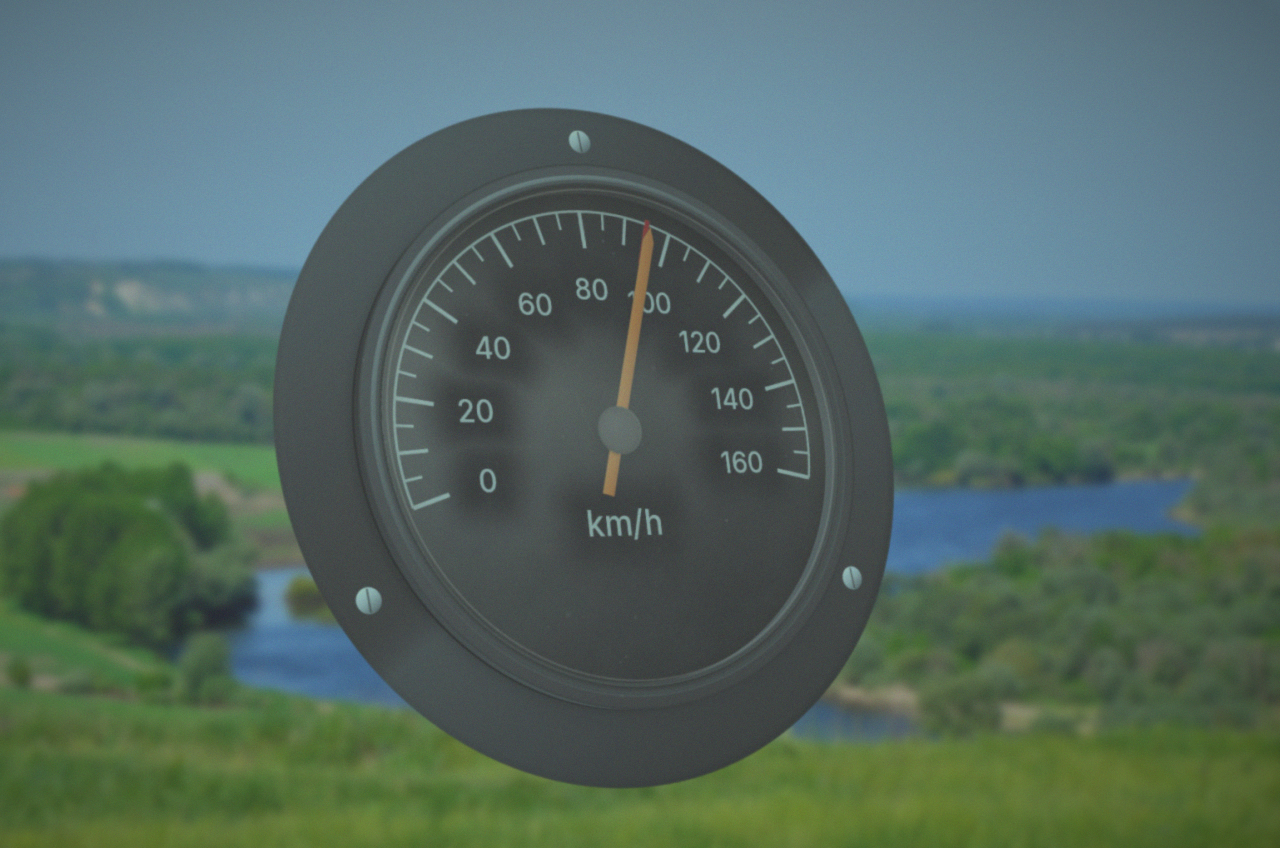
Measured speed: 95
